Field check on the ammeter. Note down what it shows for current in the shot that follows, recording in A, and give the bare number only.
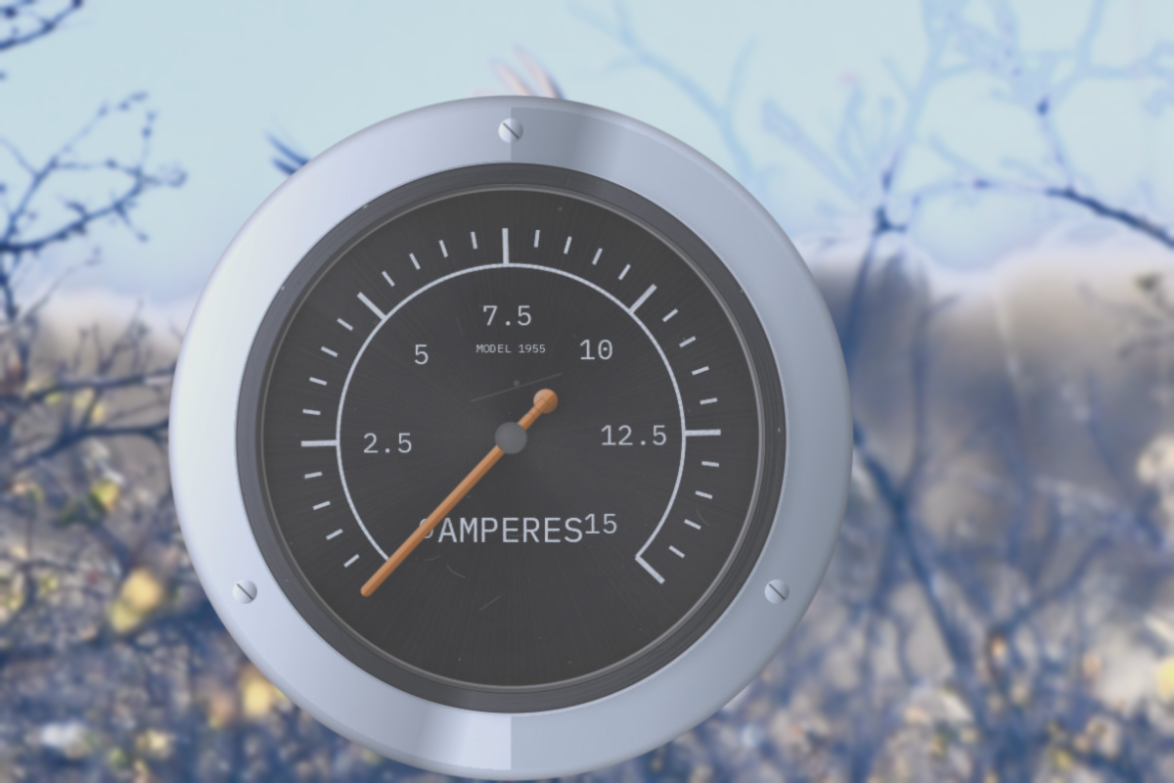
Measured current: 0
